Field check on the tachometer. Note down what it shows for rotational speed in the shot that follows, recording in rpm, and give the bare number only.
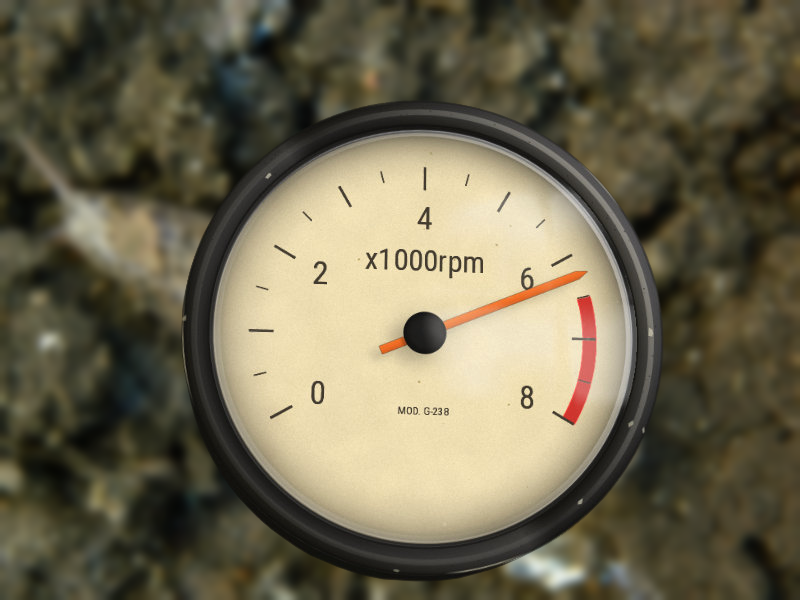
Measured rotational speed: 6250
